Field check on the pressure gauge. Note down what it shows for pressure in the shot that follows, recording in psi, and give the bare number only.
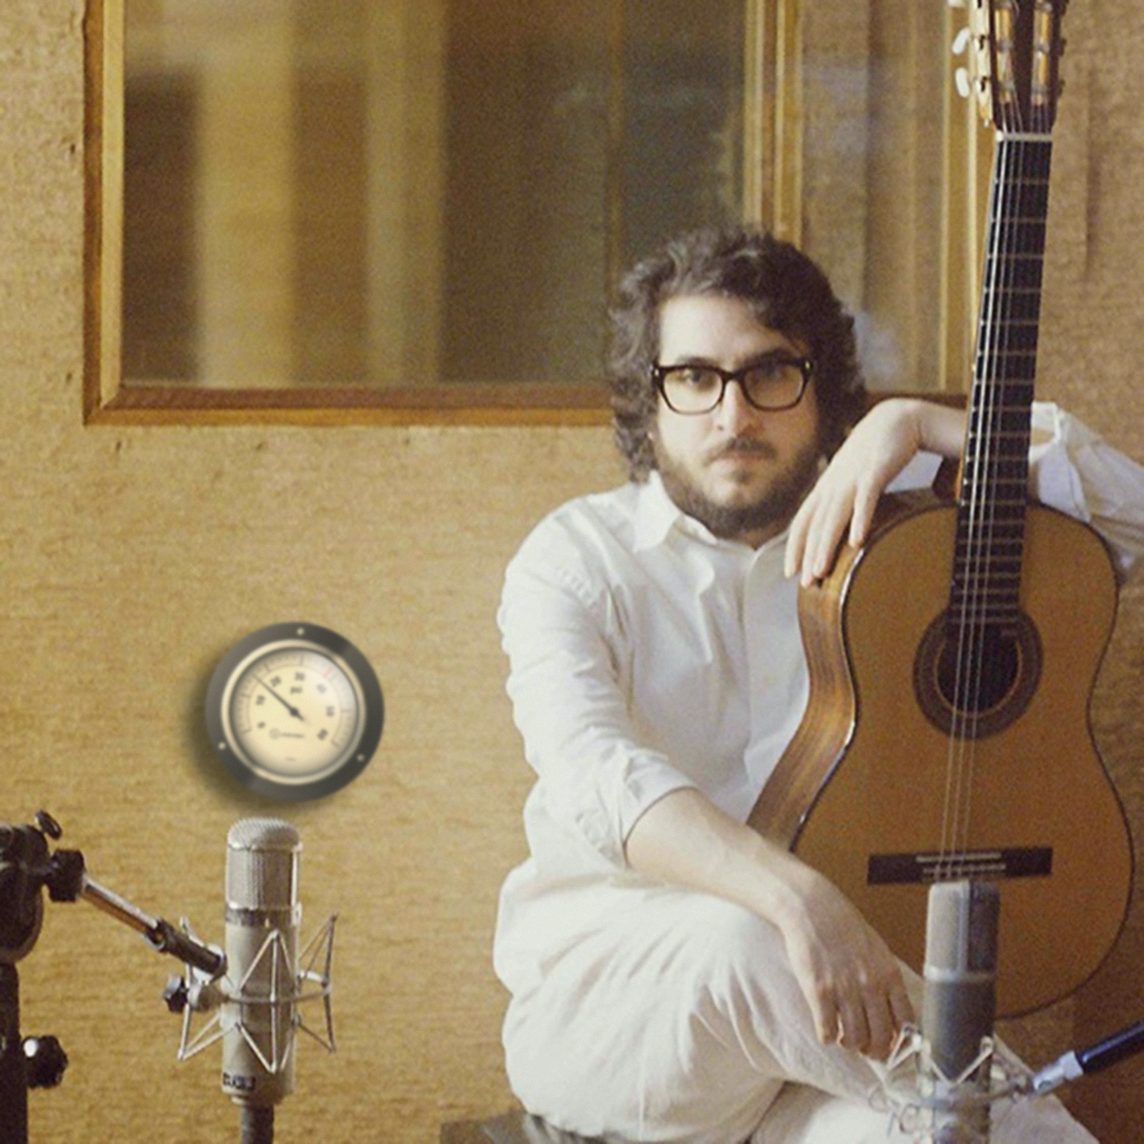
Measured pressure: 16
